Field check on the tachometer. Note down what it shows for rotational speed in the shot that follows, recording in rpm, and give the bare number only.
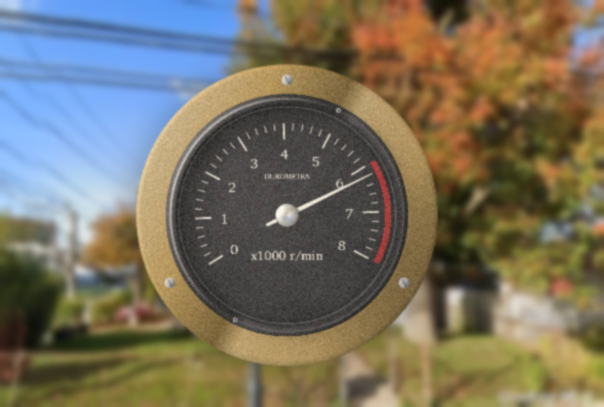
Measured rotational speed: 6200
